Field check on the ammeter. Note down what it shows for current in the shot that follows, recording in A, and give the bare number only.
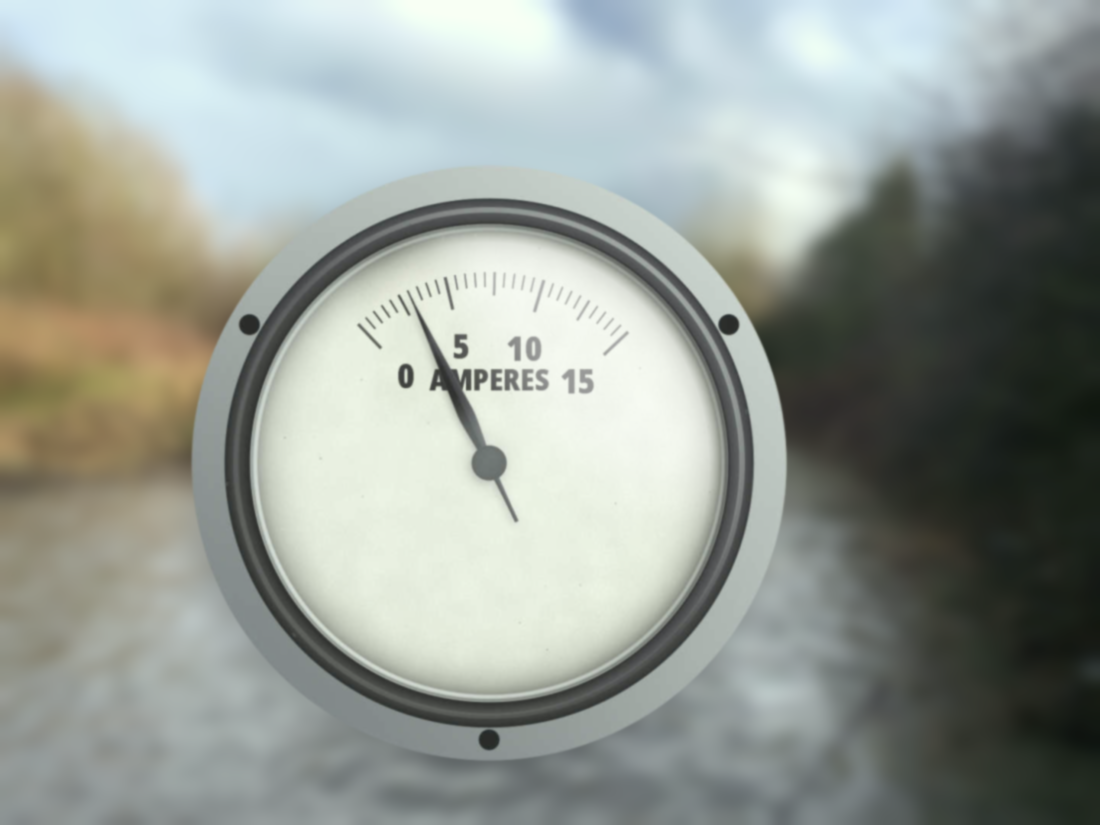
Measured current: 3
